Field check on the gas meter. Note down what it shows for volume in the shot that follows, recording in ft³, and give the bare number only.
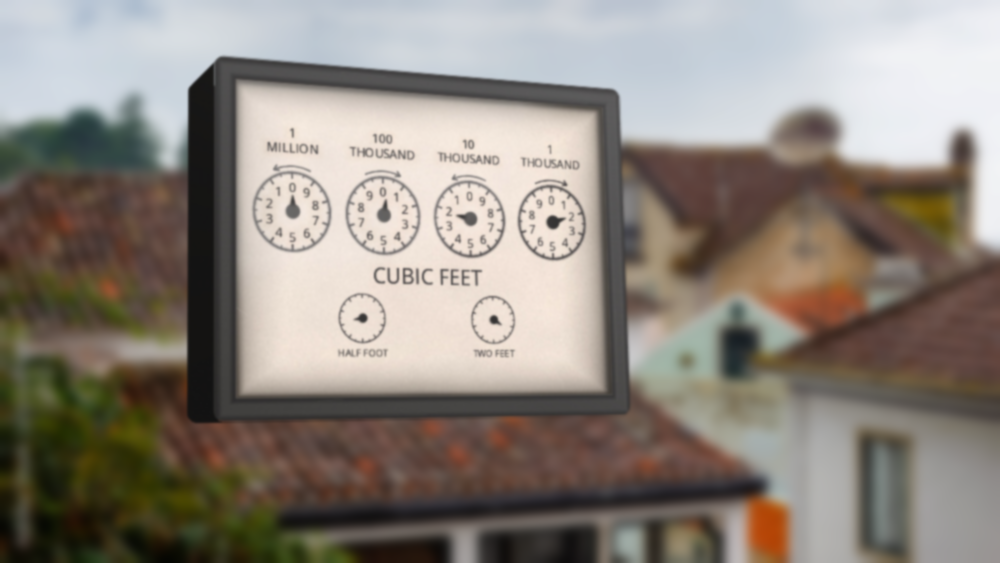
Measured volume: 2200
